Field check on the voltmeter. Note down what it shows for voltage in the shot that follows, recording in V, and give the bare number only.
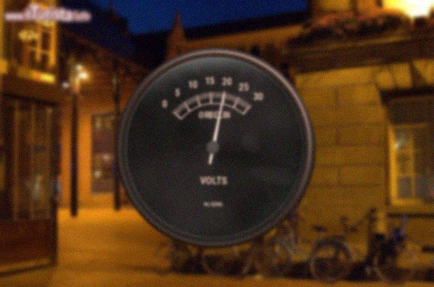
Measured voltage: 20
